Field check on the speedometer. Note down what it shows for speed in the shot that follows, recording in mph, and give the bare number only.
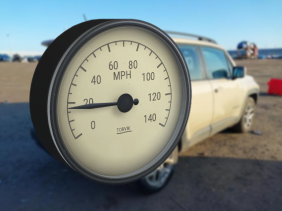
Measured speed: 17.5
